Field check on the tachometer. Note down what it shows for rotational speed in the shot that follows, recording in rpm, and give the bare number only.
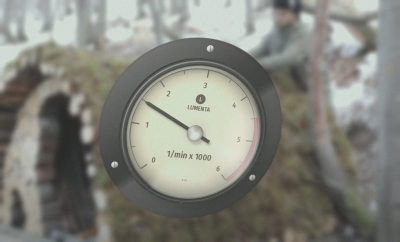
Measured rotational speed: 1500
